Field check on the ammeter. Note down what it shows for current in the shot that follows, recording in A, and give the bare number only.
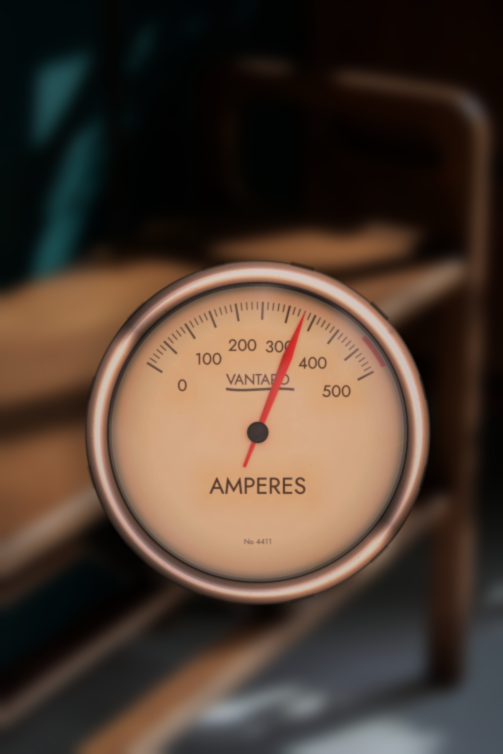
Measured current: 330
